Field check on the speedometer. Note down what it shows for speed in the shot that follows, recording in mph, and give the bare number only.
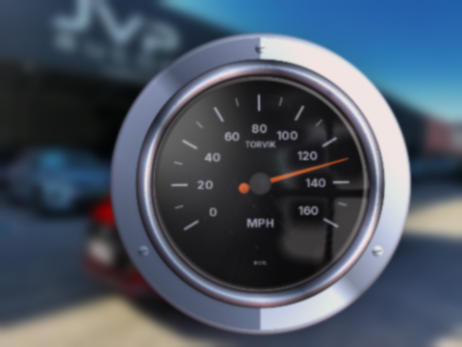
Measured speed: 130
